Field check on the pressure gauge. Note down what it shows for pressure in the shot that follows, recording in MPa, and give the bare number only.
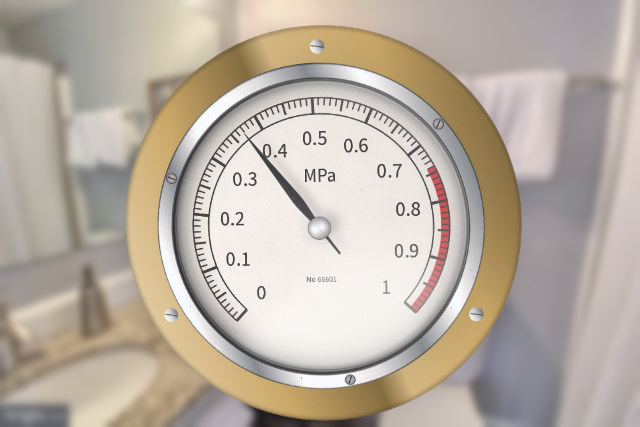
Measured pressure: 0.37
